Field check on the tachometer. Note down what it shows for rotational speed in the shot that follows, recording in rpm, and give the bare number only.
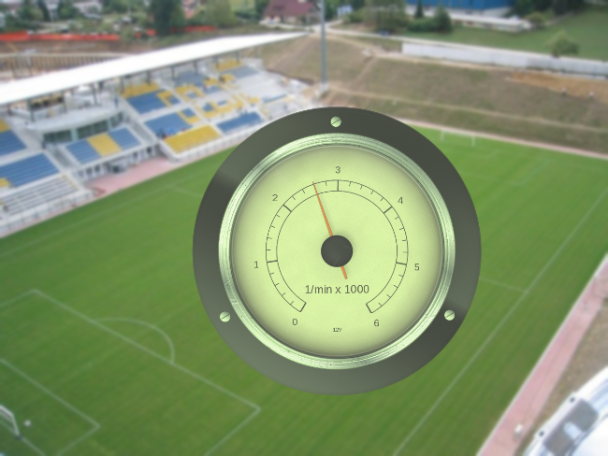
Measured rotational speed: 2600
